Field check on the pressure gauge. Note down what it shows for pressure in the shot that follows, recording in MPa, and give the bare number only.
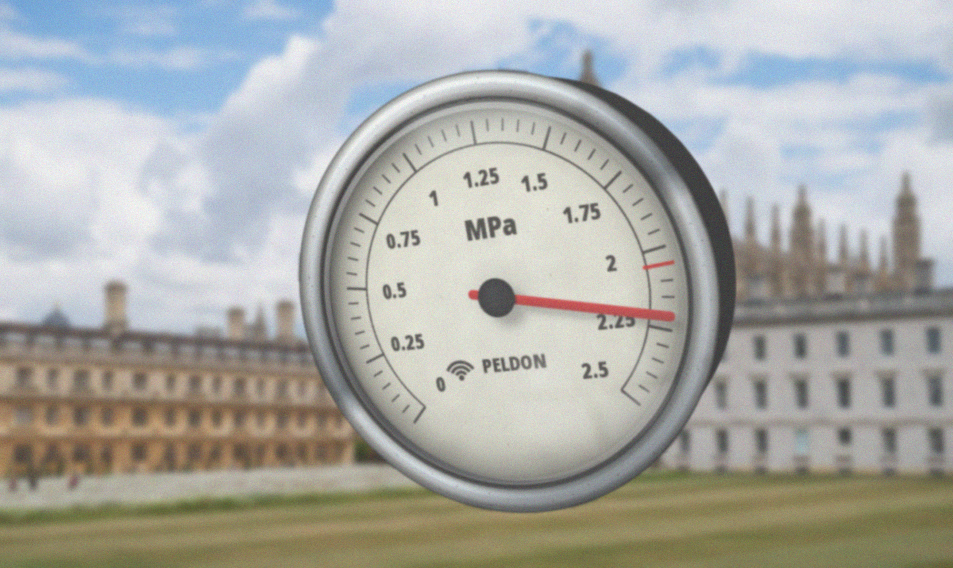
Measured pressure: 2.2
